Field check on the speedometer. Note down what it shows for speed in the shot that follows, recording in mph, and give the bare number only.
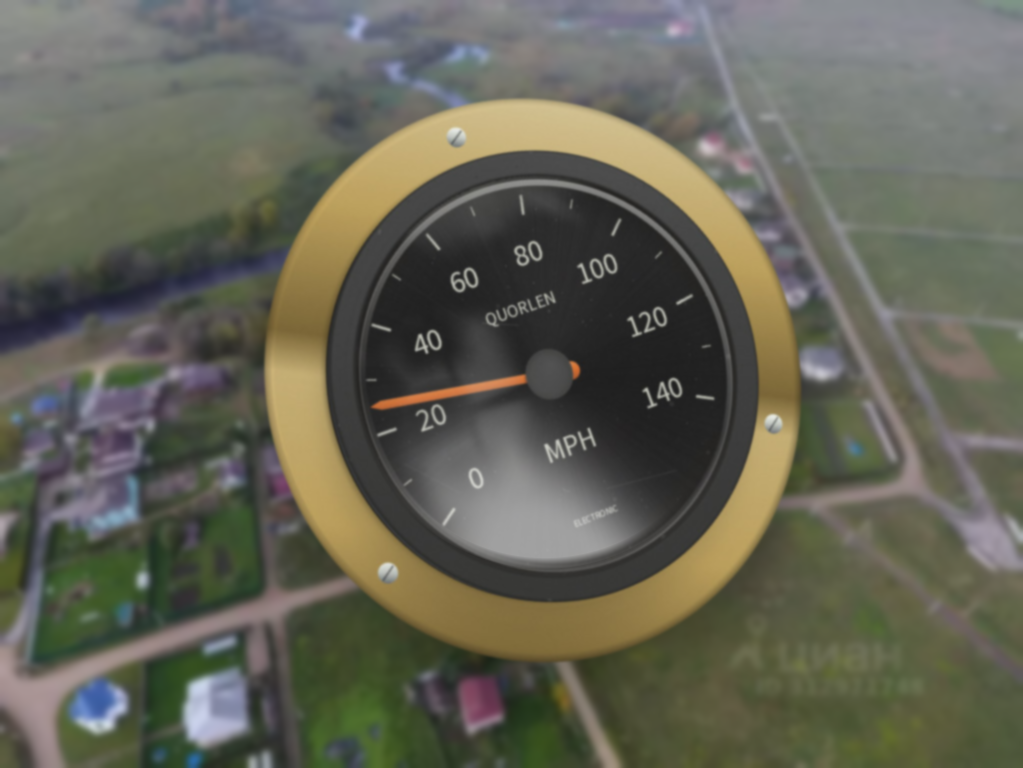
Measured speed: 25
